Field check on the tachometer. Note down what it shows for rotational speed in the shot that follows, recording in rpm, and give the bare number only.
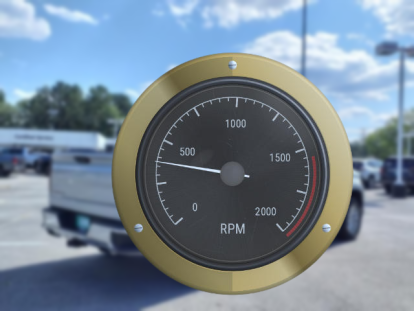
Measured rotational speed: 375
